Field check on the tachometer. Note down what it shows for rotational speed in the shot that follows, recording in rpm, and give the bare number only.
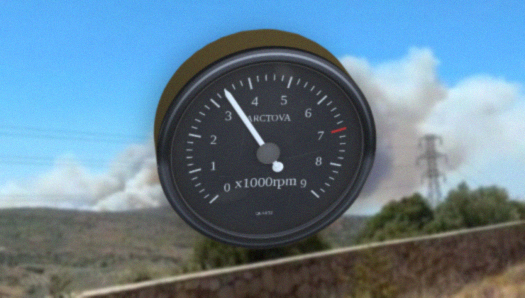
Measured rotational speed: 3400
